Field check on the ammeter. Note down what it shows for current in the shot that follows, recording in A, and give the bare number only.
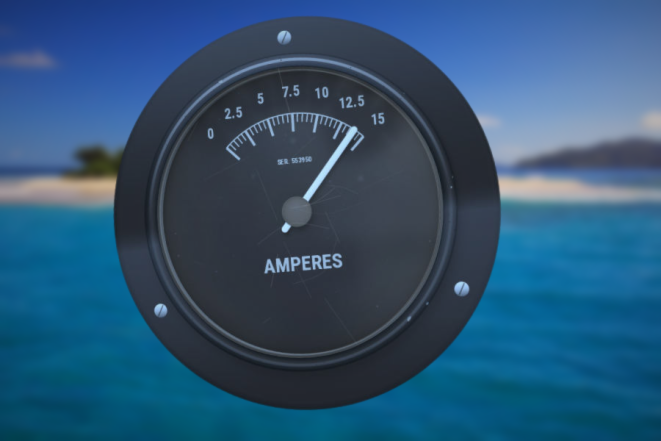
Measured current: 14
